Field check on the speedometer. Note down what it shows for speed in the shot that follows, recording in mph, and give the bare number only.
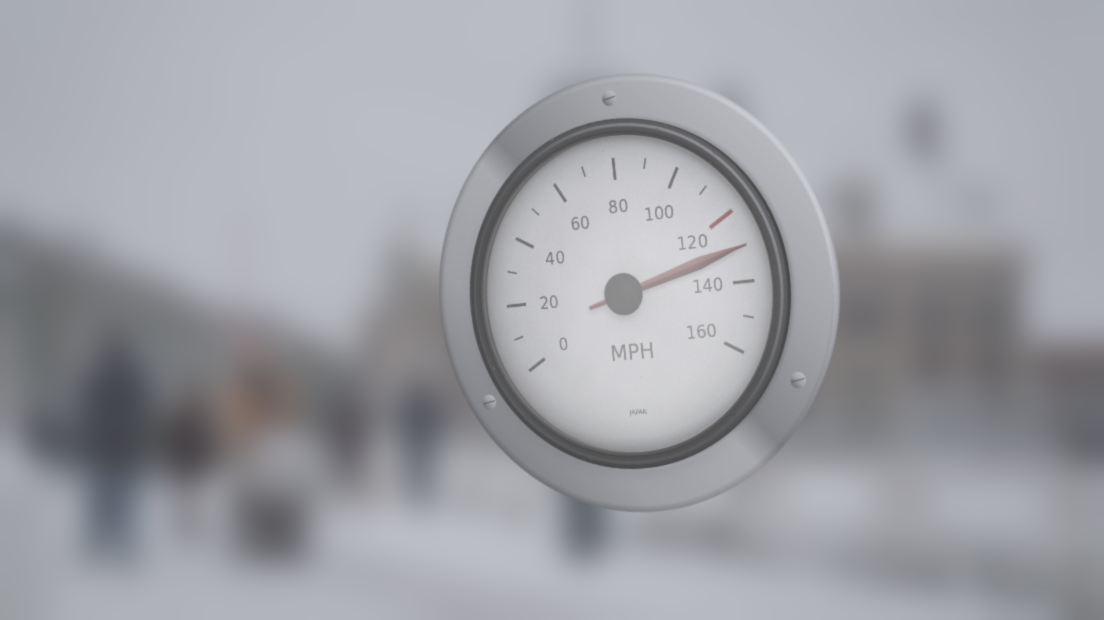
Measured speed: 130
